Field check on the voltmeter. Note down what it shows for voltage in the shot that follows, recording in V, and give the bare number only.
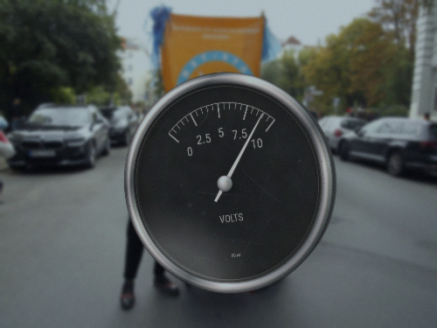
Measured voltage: 9
